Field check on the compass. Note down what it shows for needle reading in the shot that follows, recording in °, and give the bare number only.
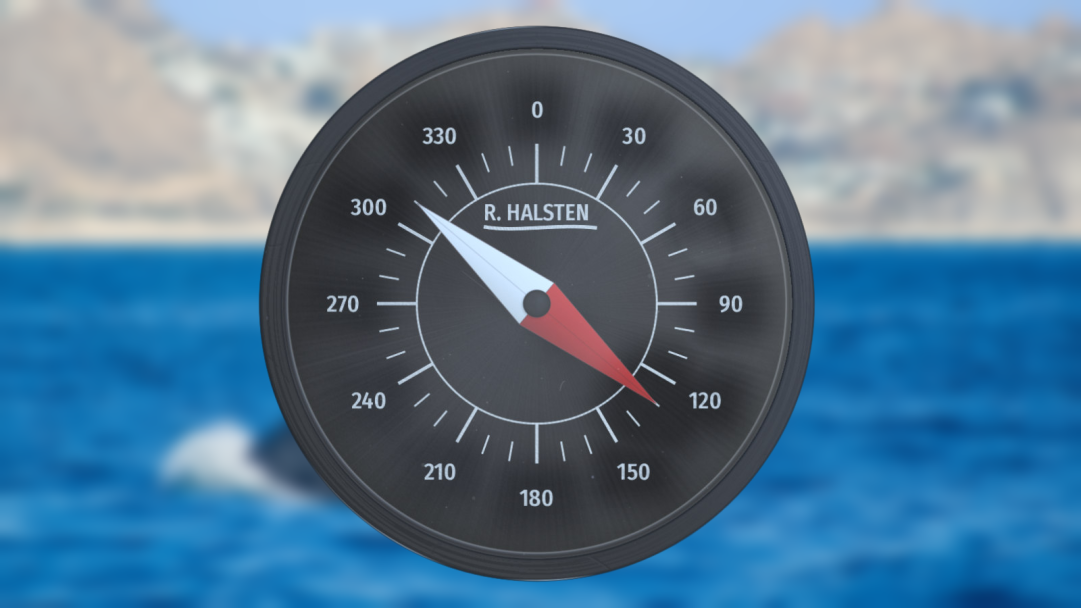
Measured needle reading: 130
